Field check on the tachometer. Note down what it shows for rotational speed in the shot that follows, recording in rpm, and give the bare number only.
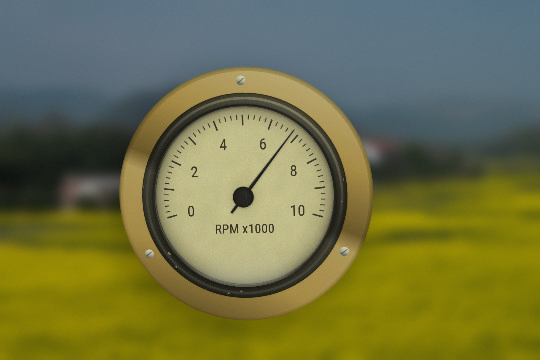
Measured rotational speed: 6800
